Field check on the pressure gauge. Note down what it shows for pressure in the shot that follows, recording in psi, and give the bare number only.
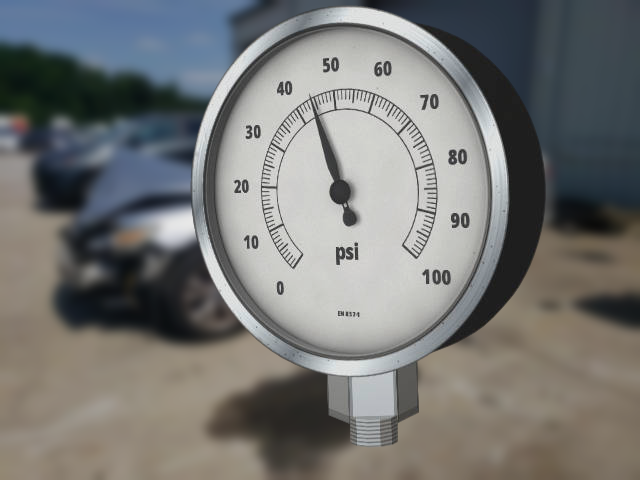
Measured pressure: 45
